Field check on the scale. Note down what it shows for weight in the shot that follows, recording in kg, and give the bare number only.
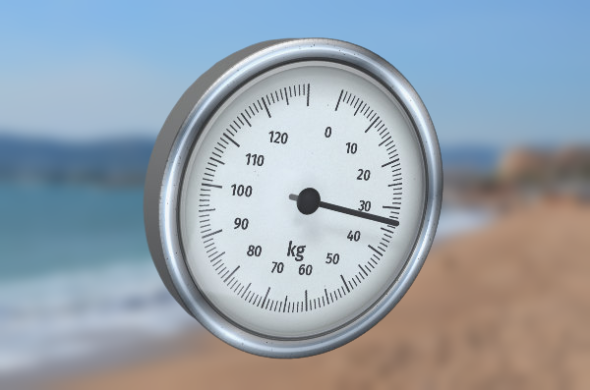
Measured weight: 33
